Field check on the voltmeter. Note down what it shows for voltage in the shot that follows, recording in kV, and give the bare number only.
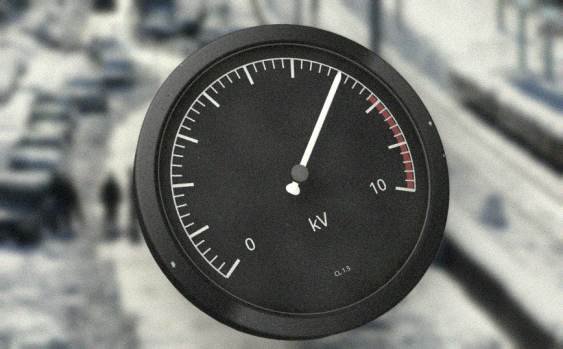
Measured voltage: 7
